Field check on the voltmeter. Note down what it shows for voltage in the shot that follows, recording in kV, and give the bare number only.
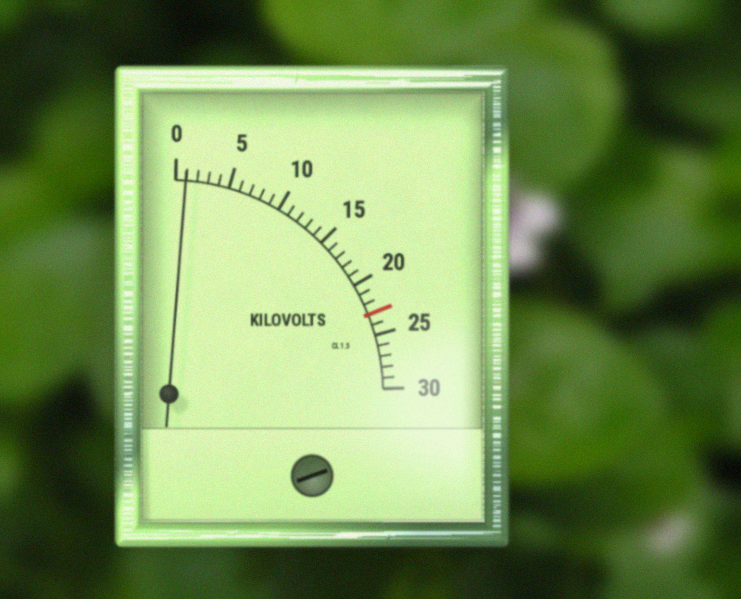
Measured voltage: 1
